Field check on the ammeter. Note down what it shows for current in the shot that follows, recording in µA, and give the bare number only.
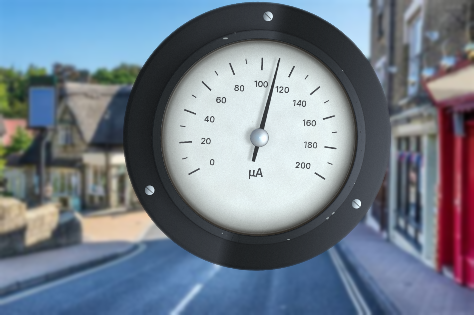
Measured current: 110
